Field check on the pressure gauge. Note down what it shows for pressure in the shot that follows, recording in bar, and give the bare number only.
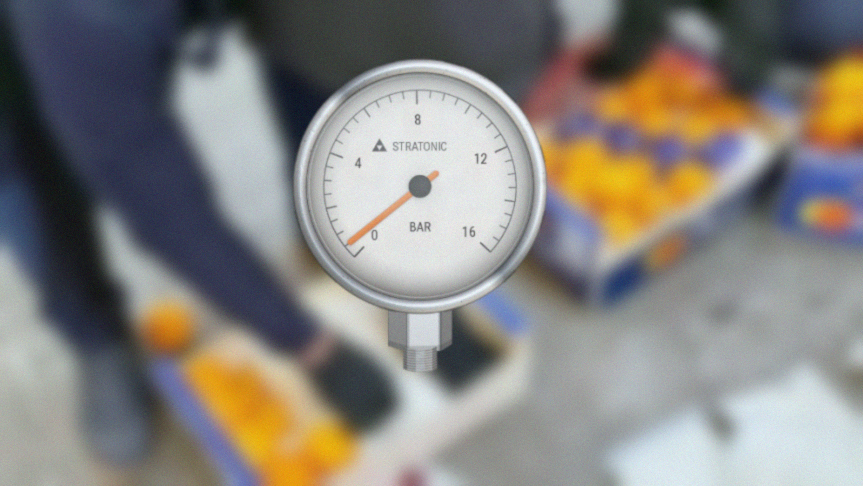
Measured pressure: 0.5
